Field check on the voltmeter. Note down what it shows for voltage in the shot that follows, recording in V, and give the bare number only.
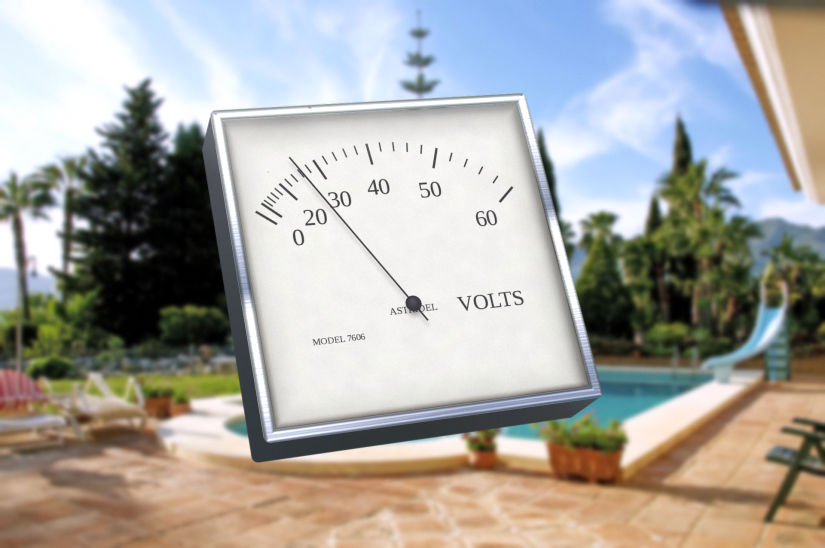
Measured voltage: 26
